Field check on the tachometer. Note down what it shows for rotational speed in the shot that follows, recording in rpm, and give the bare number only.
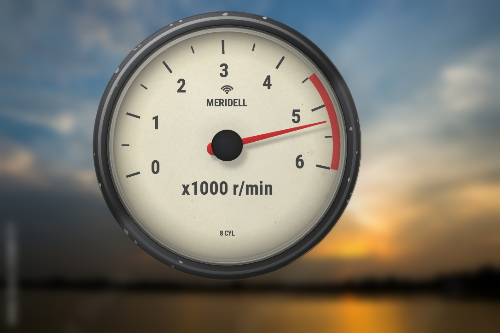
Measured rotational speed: 5250
